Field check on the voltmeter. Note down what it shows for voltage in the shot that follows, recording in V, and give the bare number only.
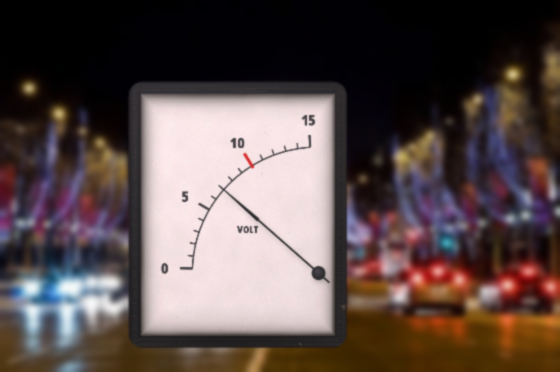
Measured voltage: 7
